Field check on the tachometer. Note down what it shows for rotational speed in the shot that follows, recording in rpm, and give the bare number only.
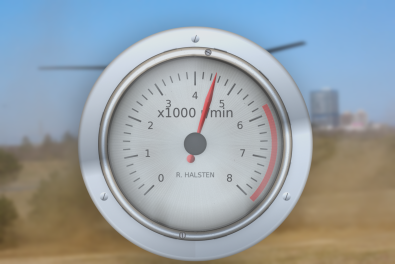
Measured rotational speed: 4500
